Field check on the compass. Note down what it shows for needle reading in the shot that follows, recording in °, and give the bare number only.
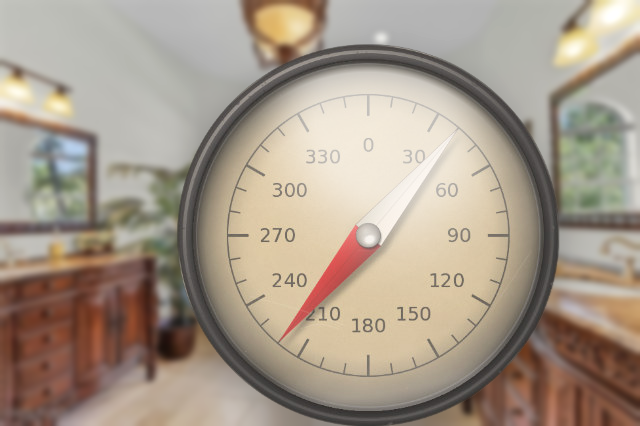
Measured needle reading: 220
